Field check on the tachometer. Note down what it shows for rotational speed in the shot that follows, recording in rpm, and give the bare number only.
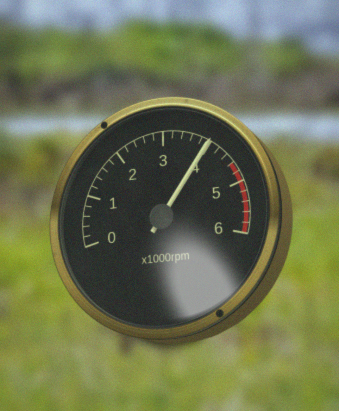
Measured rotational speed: 4000
